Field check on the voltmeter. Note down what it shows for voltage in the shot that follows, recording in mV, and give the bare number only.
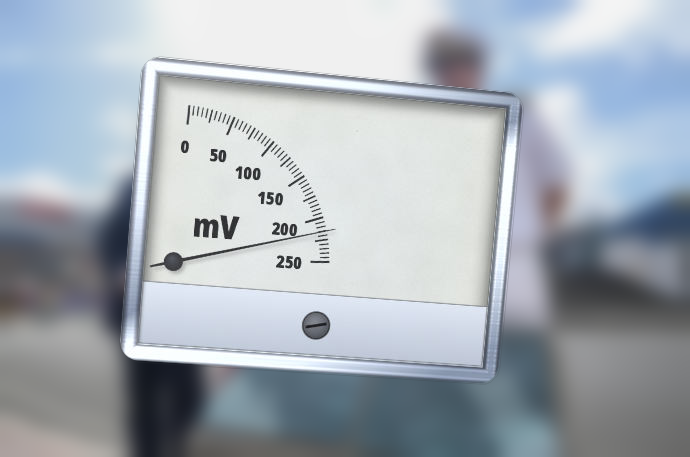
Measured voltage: 215
